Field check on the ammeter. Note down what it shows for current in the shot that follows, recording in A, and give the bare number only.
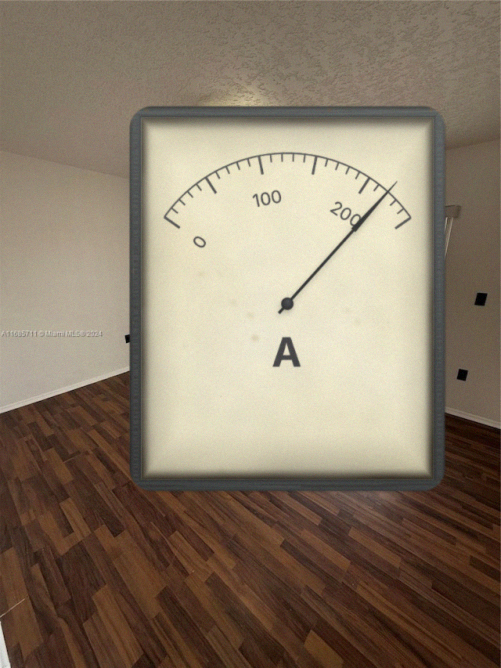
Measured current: 220
